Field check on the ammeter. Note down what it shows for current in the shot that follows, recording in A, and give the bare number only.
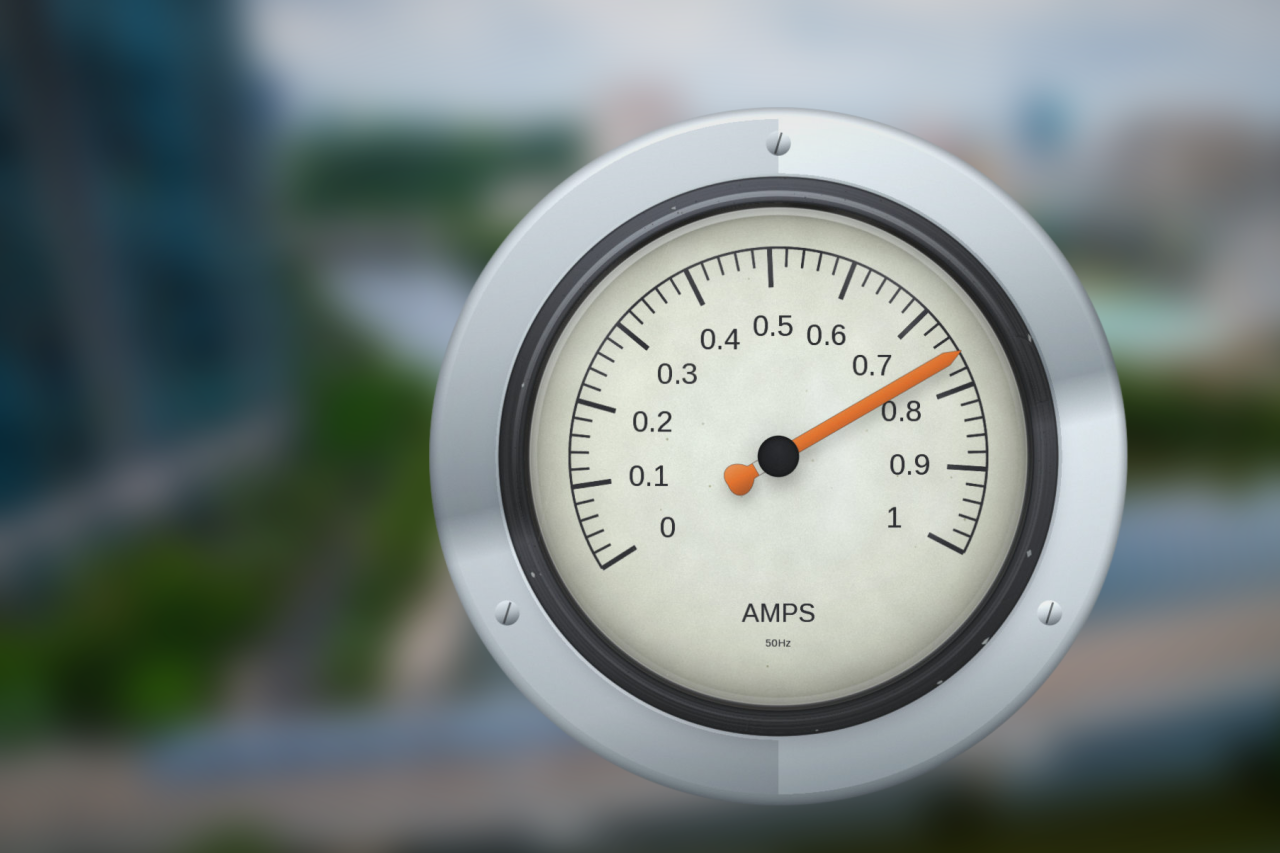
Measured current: 0.76
